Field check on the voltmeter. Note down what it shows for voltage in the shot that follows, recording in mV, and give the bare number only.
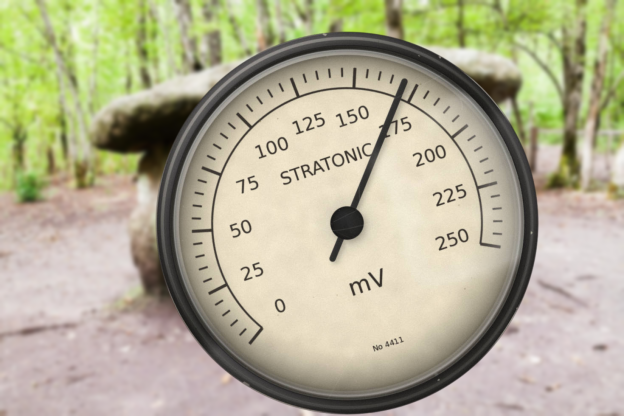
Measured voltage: 170
